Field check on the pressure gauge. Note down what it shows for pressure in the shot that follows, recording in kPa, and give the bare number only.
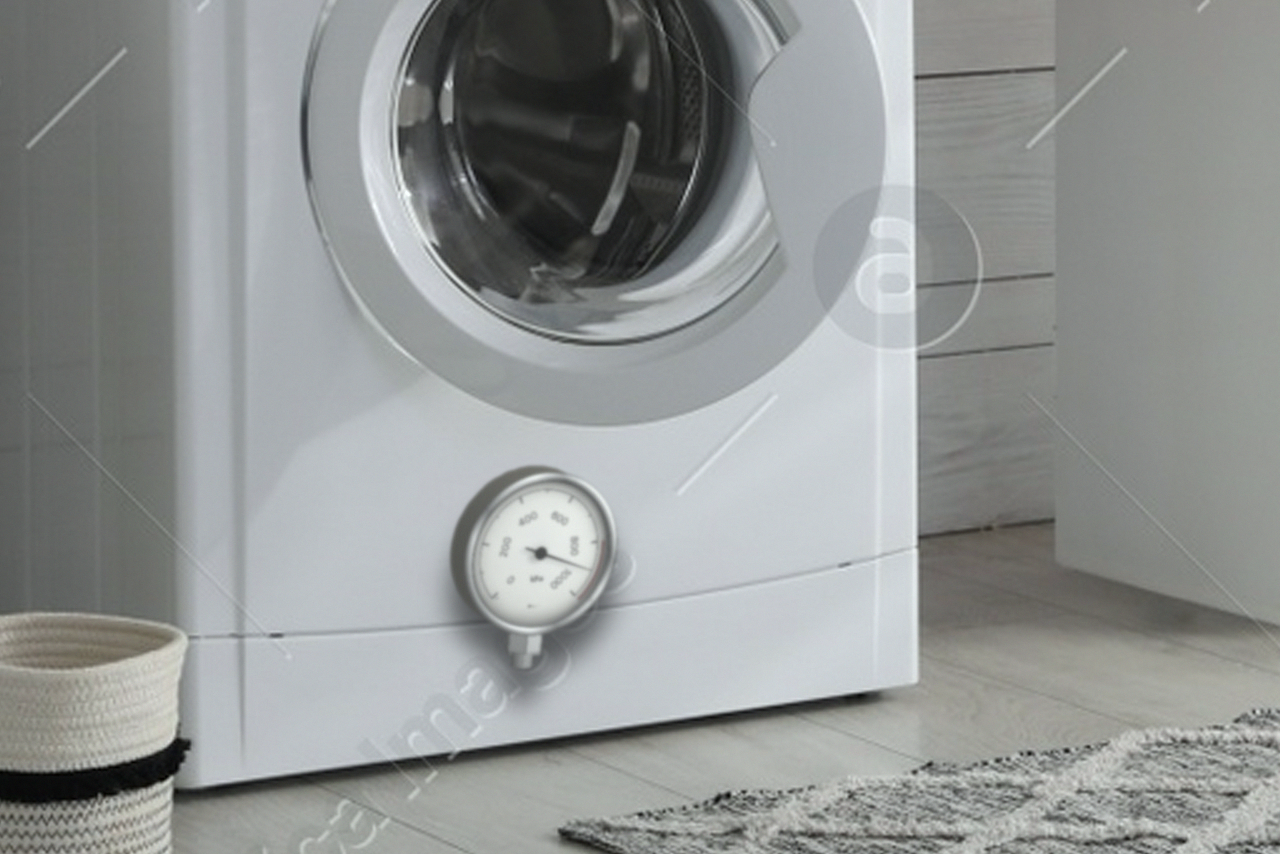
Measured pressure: 900
